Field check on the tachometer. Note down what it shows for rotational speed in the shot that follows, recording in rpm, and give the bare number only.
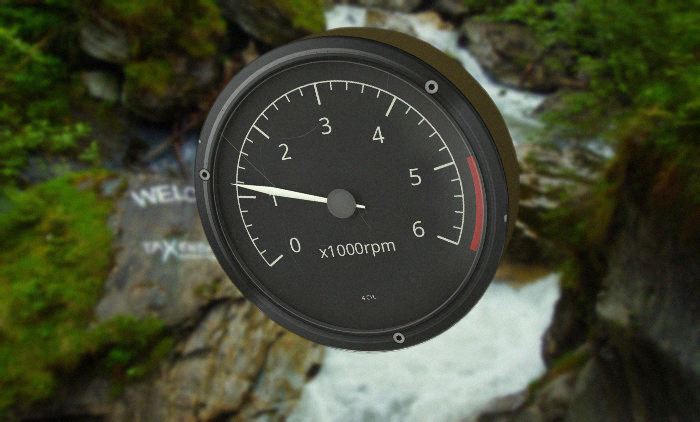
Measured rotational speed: 1200
